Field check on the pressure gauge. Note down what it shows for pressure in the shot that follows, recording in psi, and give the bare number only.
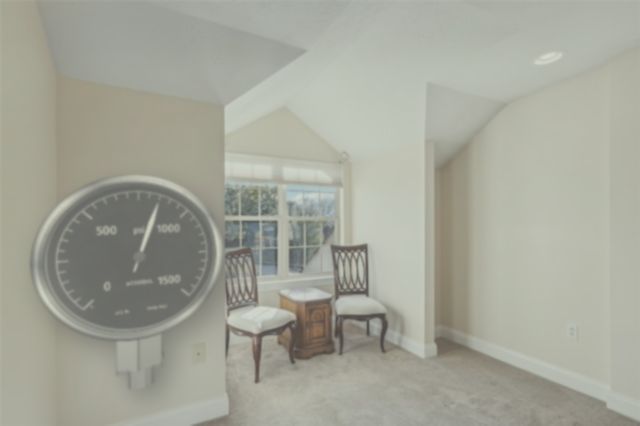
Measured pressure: 850
